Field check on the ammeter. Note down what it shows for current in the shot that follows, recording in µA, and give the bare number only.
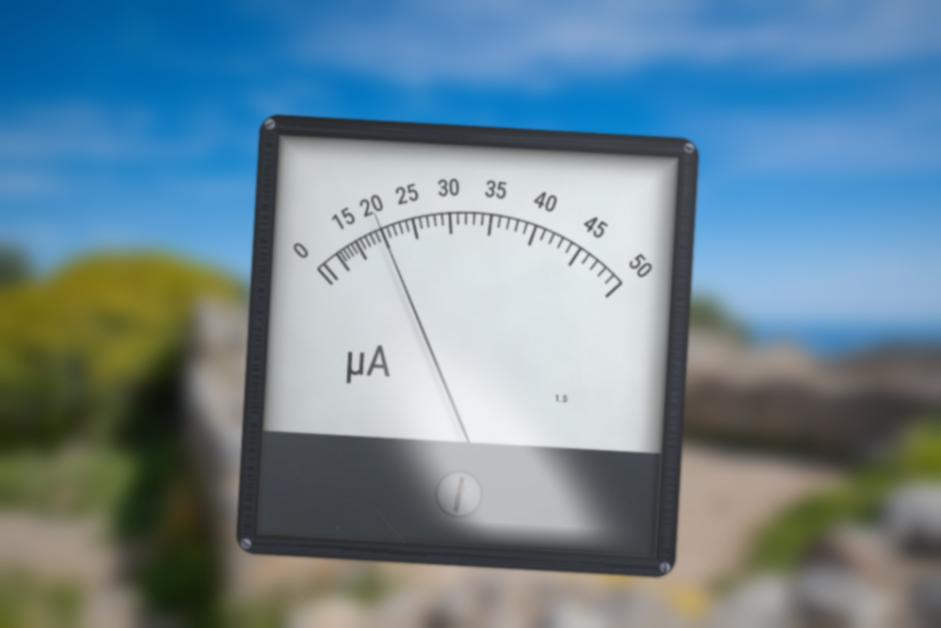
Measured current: 20
